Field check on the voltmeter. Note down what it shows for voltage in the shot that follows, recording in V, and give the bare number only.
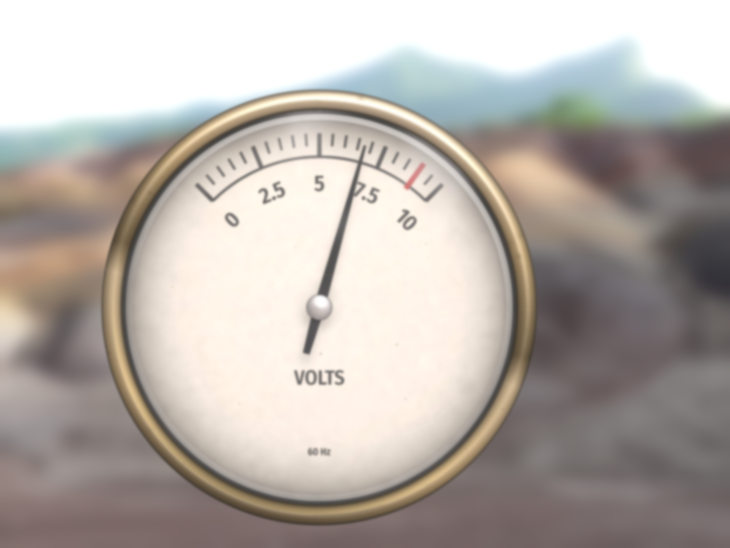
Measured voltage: 6.75
